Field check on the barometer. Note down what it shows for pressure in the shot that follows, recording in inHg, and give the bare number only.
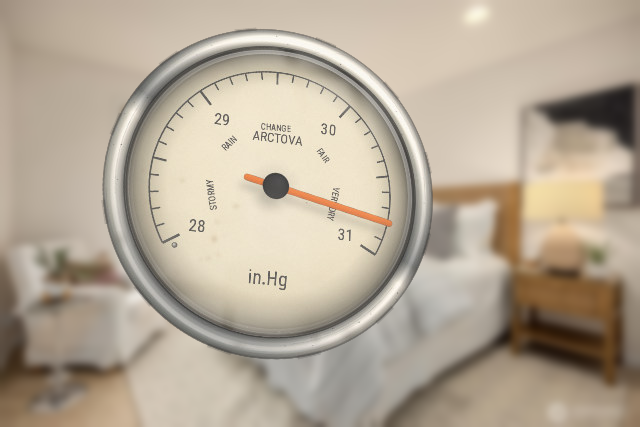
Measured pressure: 30.8
